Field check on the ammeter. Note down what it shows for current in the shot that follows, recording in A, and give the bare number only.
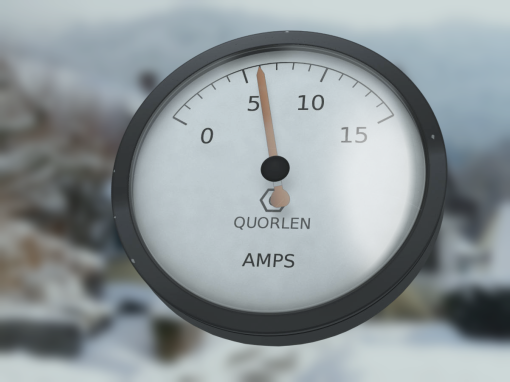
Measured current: 6
